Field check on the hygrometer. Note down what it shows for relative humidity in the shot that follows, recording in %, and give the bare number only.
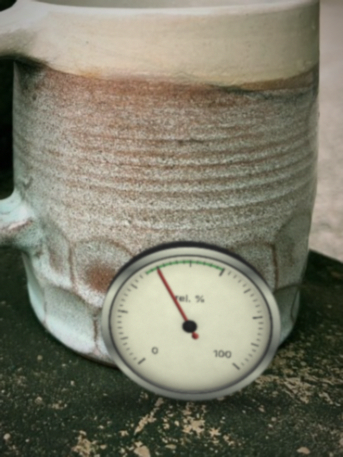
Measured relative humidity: 40
